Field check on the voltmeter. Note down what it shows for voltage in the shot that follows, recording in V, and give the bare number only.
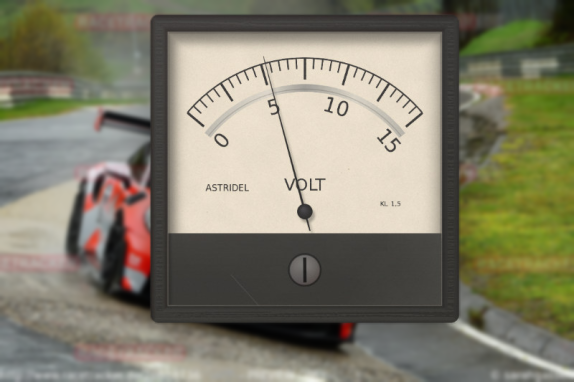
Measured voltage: 5.25
